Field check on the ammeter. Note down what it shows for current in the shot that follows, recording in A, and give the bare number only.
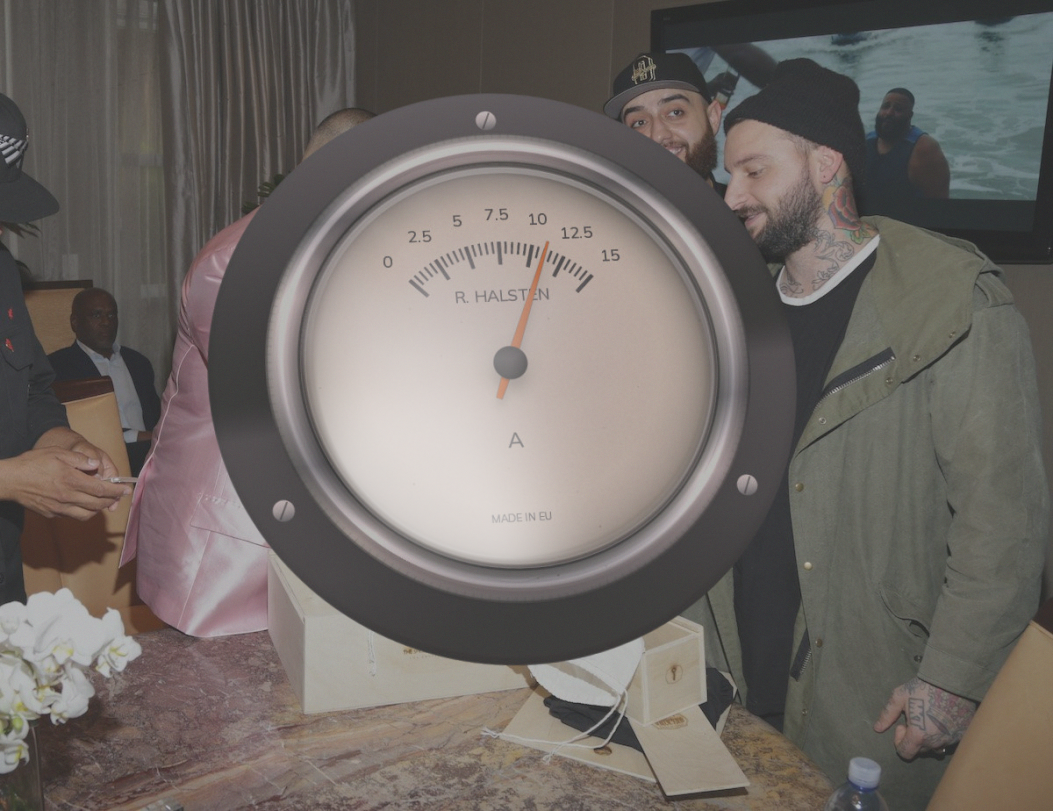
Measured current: 11
